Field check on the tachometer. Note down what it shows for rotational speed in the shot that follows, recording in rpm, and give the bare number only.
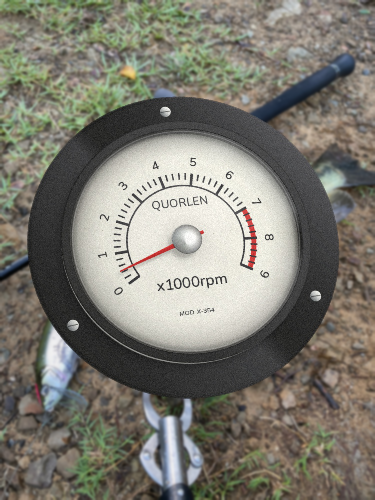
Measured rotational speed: 400
